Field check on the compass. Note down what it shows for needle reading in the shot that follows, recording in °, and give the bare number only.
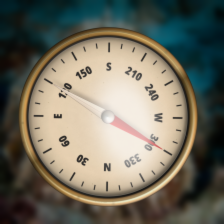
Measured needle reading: 300
